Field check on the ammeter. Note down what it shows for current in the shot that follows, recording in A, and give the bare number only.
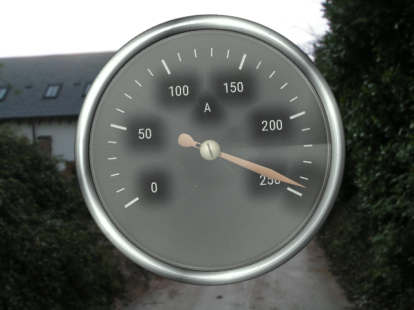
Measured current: 245
